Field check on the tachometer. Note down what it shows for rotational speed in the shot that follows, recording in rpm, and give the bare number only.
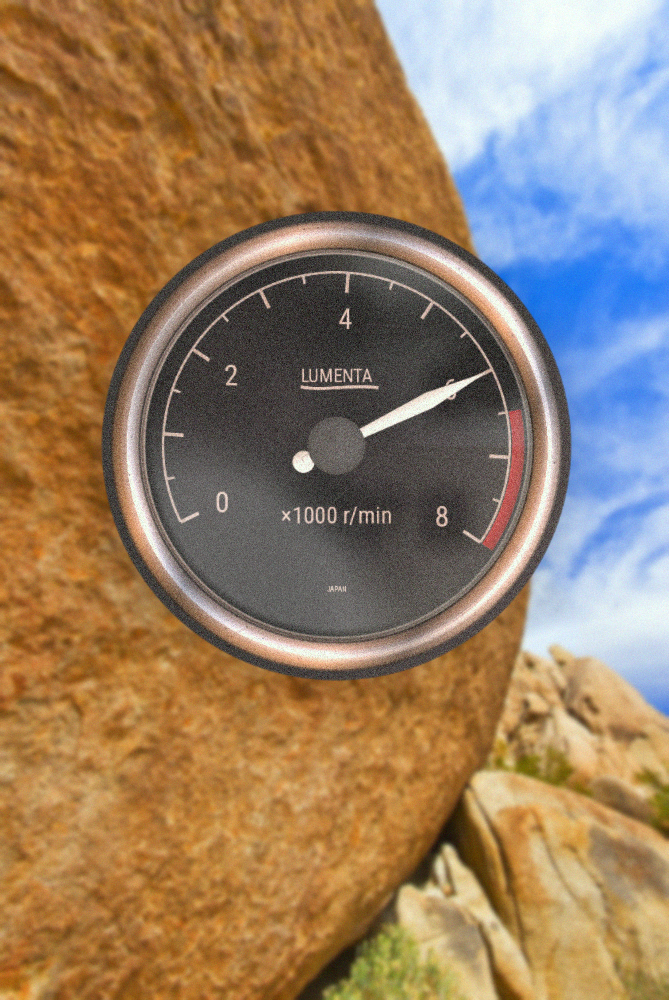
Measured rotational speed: 6000
